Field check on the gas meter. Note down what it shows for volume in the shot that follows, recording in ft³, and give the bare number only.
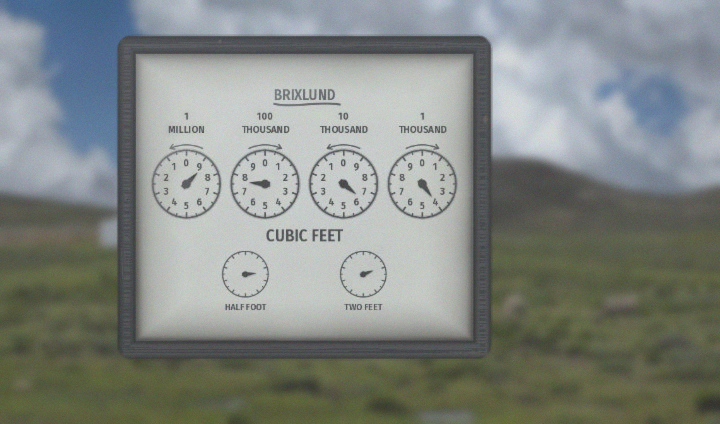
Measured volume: 876400
